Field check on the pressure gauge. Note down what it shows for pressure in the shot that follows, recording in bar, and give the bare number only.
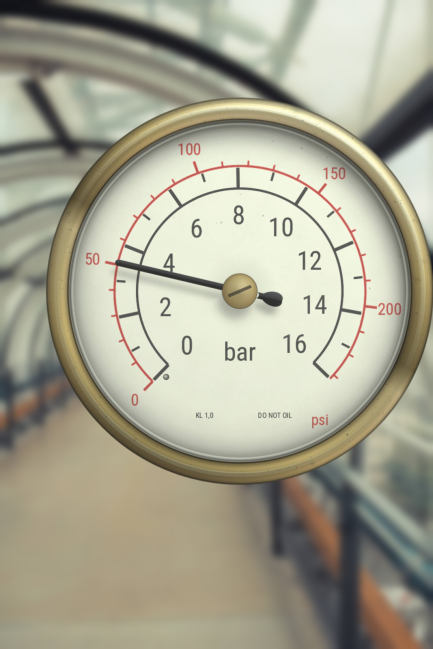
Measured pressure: 3.5
